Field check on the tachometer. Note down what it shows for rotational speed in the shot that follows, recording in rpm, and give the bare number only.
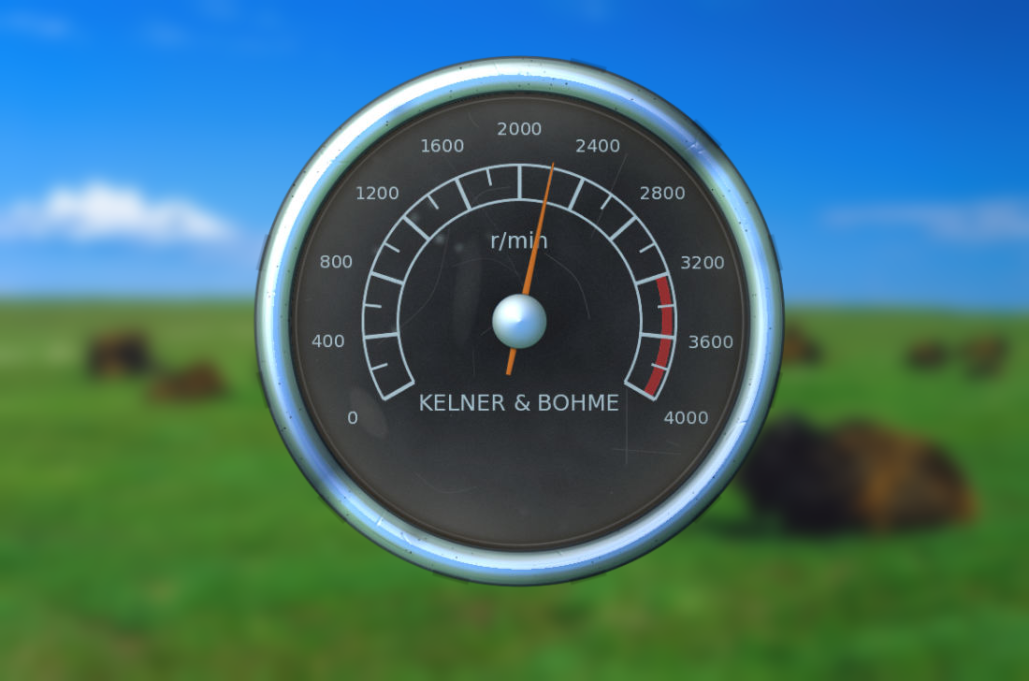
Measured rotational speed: 2200
